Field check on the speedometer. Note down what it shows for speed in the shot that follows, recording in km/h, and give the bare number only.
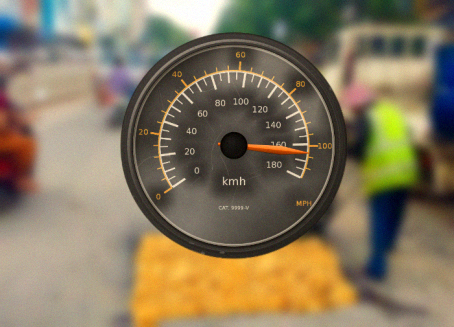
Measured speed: 165
